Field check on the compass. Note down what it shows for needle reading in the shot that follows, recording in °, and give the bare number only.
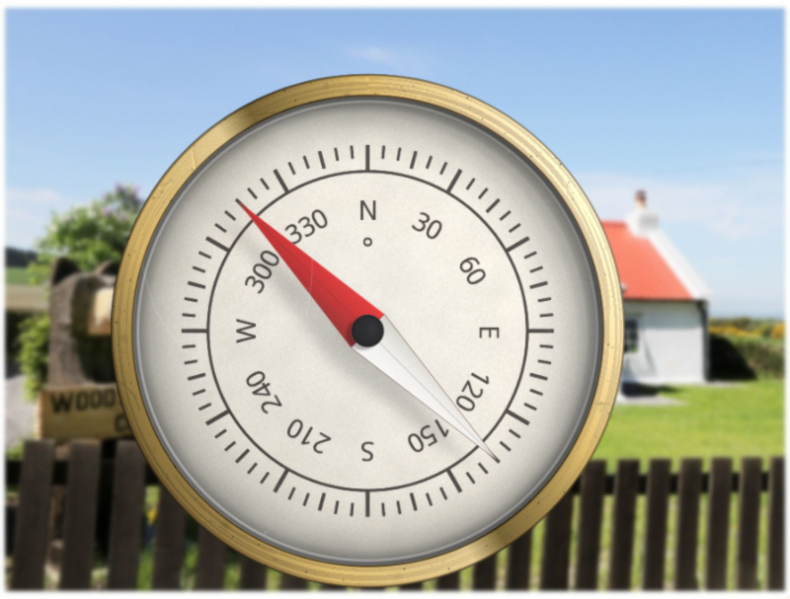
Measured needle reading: 315
